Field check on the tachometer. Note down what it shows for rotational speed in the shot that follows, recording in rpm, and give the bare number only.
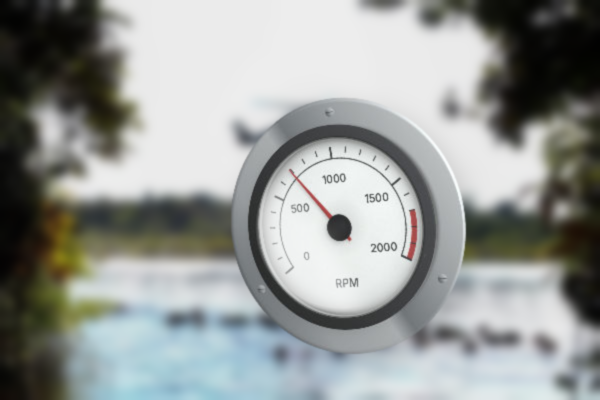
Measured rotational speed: 700
